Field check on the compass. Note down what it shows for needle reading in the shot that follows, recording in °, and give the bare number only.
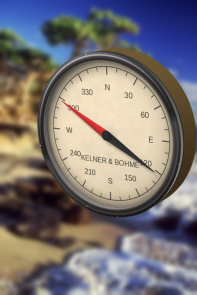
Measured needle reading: 300
